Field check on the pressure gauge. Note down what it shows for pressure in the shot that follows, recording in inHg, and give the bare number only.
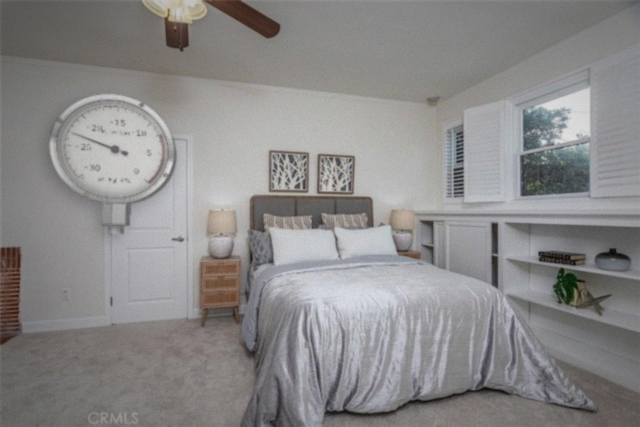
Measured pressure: -23
